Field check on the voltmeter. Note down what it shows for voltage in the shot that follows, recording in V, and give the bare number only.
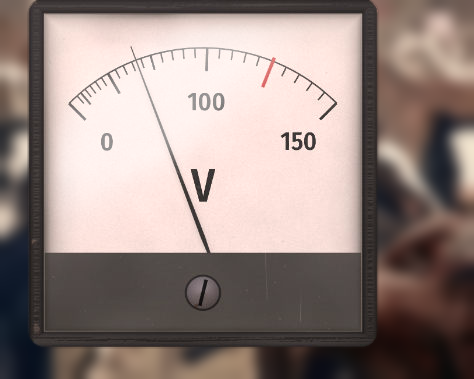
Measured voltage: 67.5
